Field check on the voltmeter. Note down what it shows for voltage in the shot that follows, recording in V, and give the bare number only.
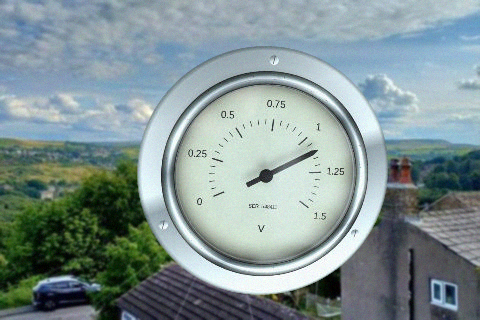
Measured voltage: 1.1
